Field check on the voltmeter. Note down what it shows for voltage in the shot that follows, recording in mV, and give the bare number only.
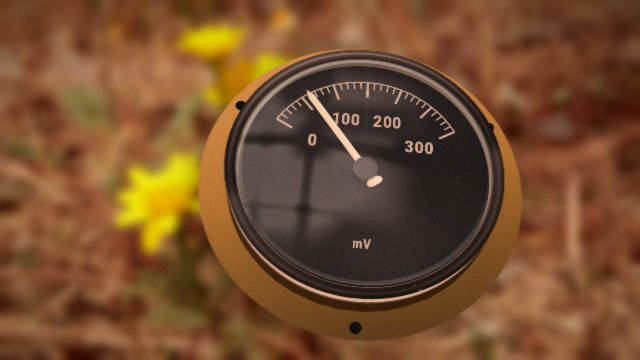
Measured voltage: 60
